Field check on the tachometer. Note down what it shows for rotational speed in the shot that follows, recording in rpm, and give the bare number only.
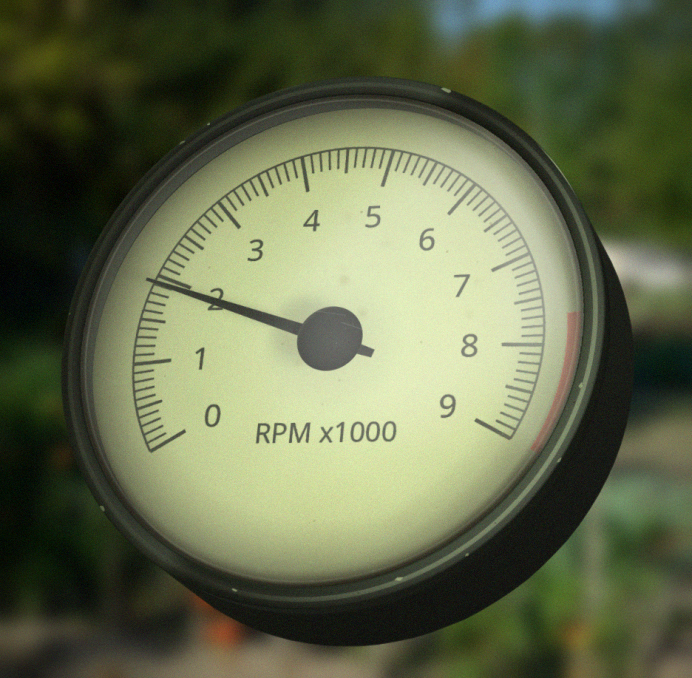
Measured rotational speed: 1900
